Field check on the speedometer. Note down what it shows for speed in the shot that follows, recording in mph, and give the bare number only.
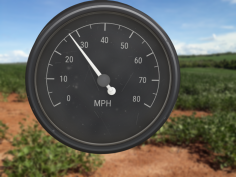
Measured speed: 27.5
